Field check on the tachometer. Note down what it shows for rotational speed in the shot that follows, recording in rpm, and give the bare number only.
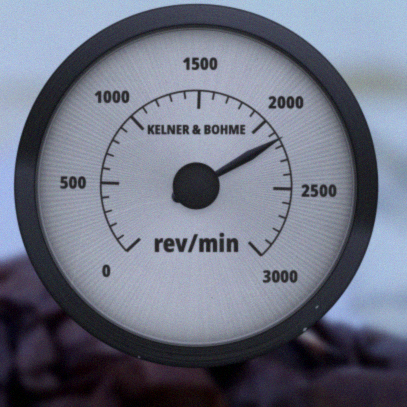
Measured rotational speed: 2150
